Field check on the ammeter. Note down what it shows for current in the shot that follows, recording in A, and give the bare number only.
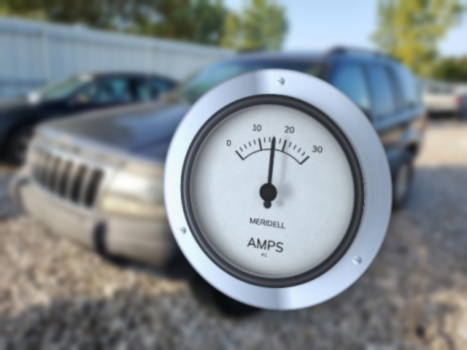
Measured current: 16
